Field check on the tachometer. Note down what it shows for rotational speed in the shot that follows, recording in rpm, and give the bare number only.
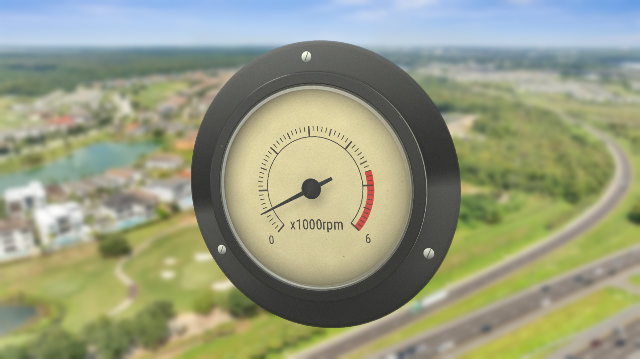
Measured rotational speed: 500
